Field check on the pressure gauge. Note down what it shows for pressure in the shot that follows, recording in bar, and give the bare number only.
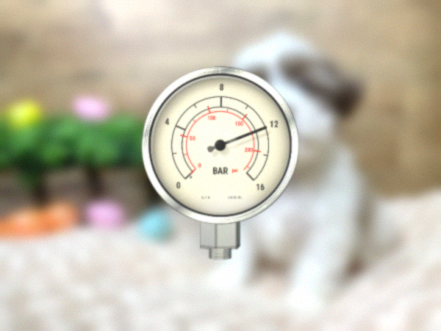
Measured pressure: 12
